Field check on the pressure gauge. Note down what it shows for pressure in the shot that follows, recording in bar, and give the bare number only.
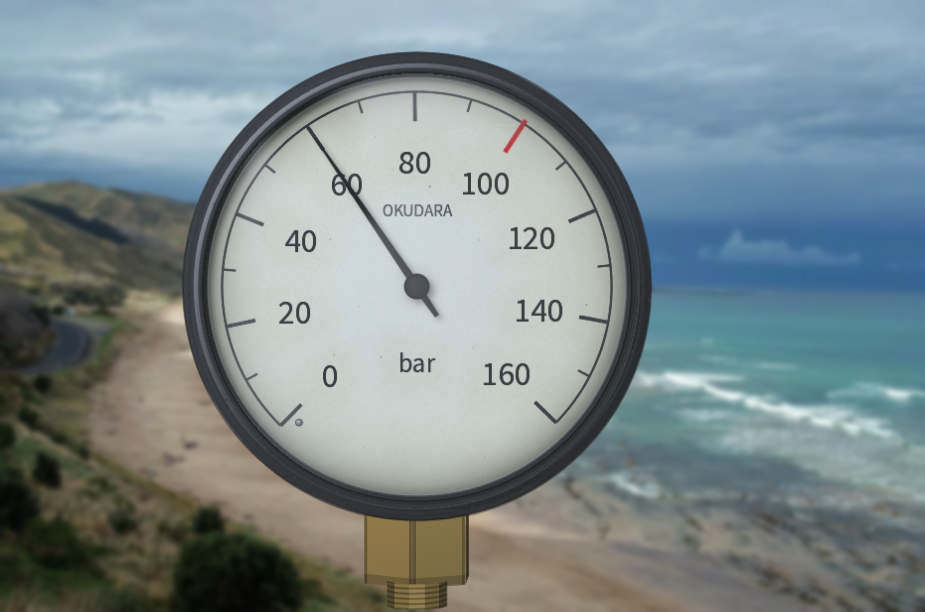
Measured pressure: 60
